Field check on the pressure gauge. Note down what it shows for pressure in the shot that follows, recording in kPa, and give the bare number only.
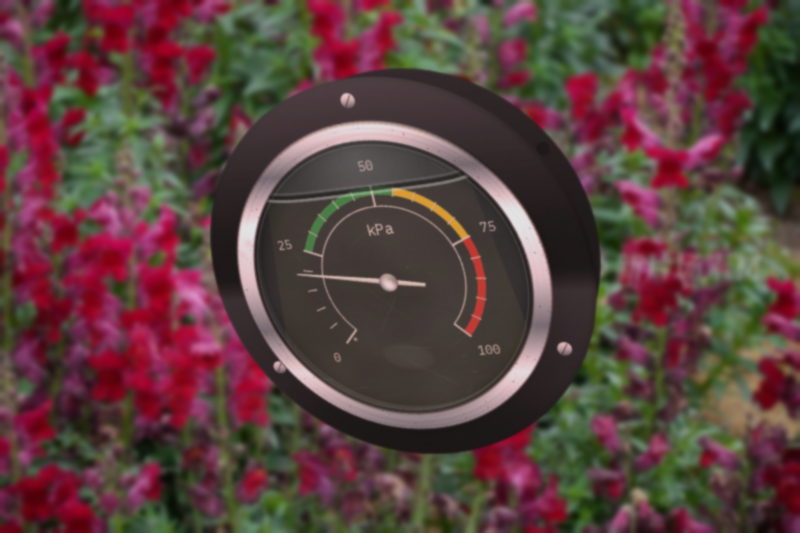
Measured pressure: 20
